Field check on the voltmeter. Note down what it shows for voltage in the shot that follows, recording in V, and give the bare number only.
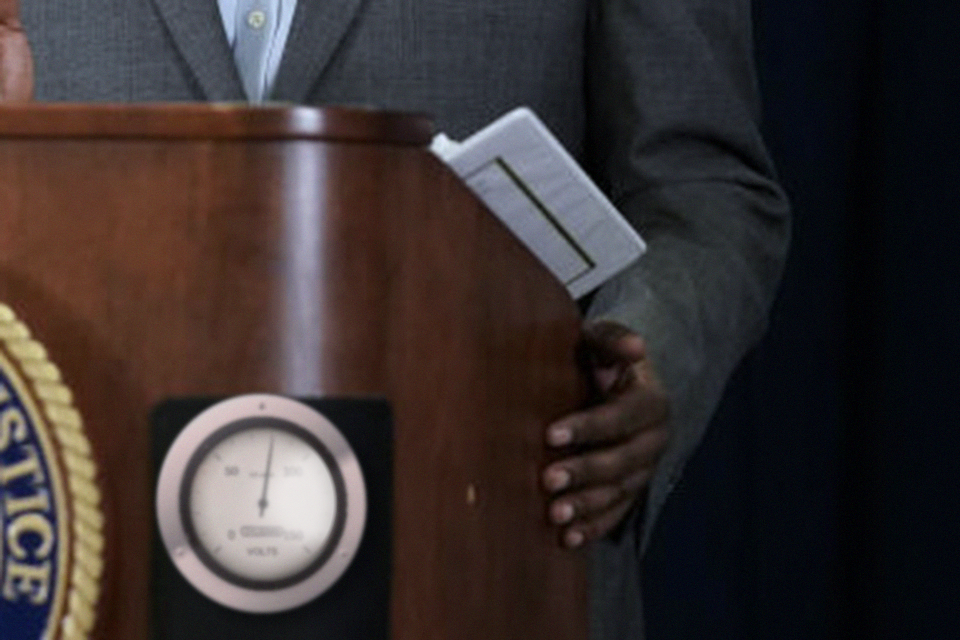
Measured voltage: 80
